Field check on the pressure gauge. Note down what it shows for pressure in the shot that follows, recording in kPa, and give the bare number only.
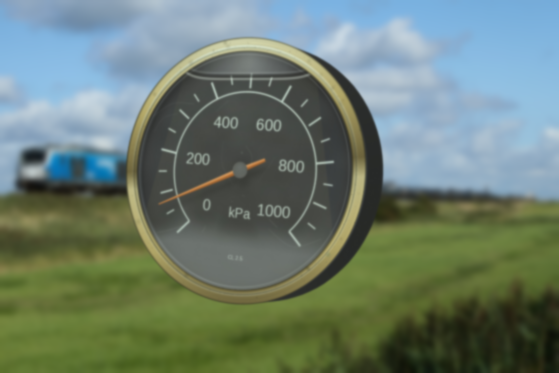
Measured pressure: 75
